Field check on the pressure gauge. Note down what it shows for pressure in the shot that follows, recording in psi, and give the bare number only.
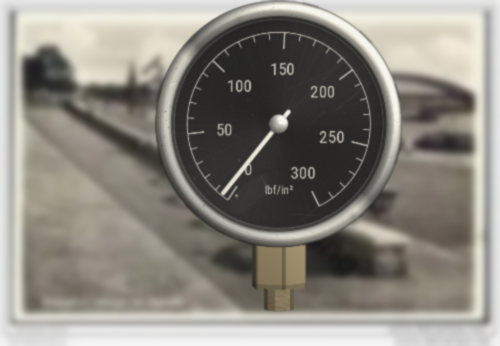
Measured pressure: 5
